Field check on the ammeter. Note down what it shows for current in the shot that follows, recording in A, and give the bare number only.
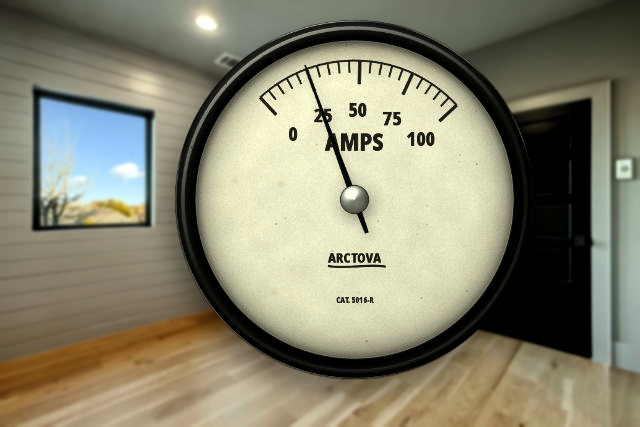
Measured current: 25
